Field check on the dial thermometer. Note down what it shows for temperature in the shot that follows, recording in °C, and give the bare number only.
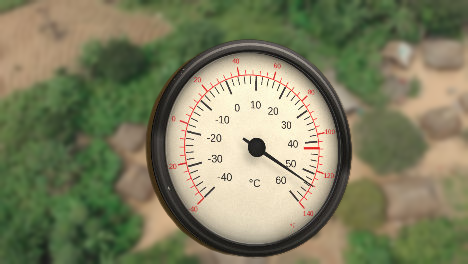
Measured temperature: 54
